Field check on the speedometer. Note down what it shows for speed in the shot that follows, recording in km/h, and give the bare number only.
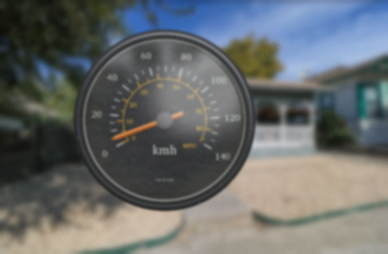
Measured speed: 5
